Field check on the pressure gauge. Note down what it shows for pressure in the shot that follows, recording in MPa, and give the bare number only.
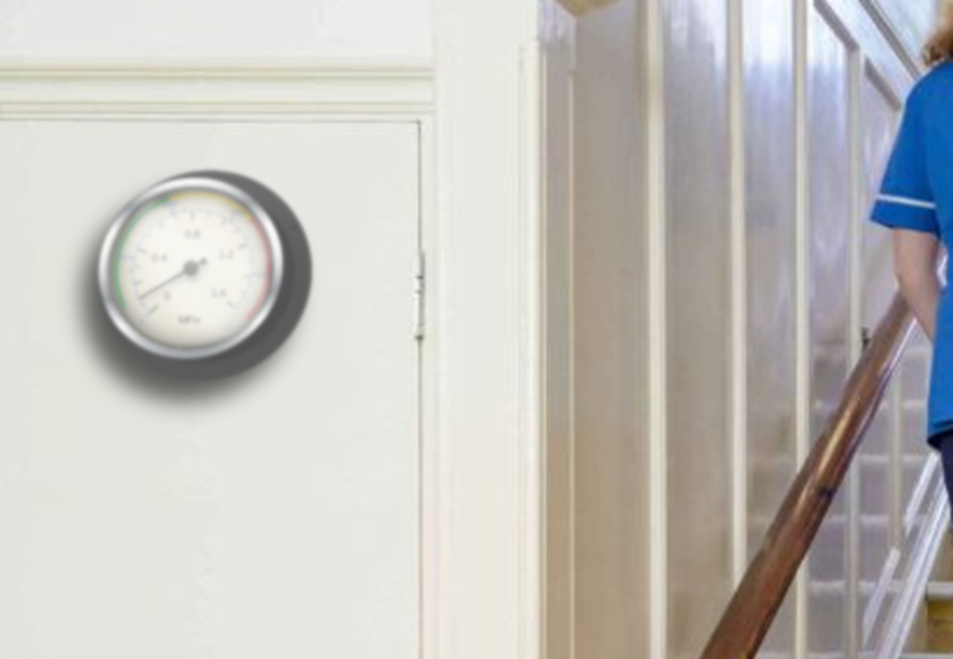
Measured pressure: 0.1
